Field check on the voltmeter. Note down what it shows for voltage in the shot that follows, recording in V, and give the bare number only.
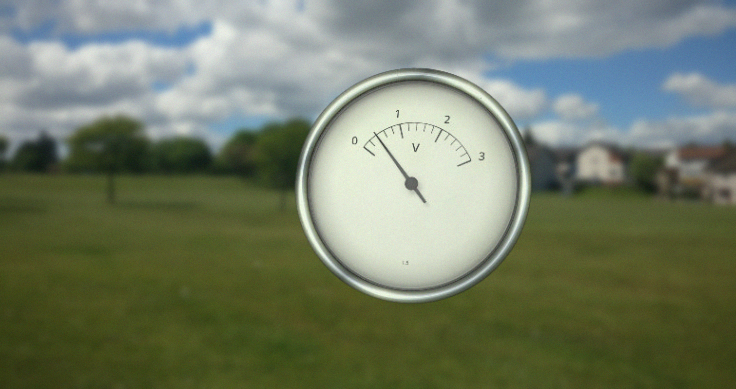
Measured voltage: 0.4
